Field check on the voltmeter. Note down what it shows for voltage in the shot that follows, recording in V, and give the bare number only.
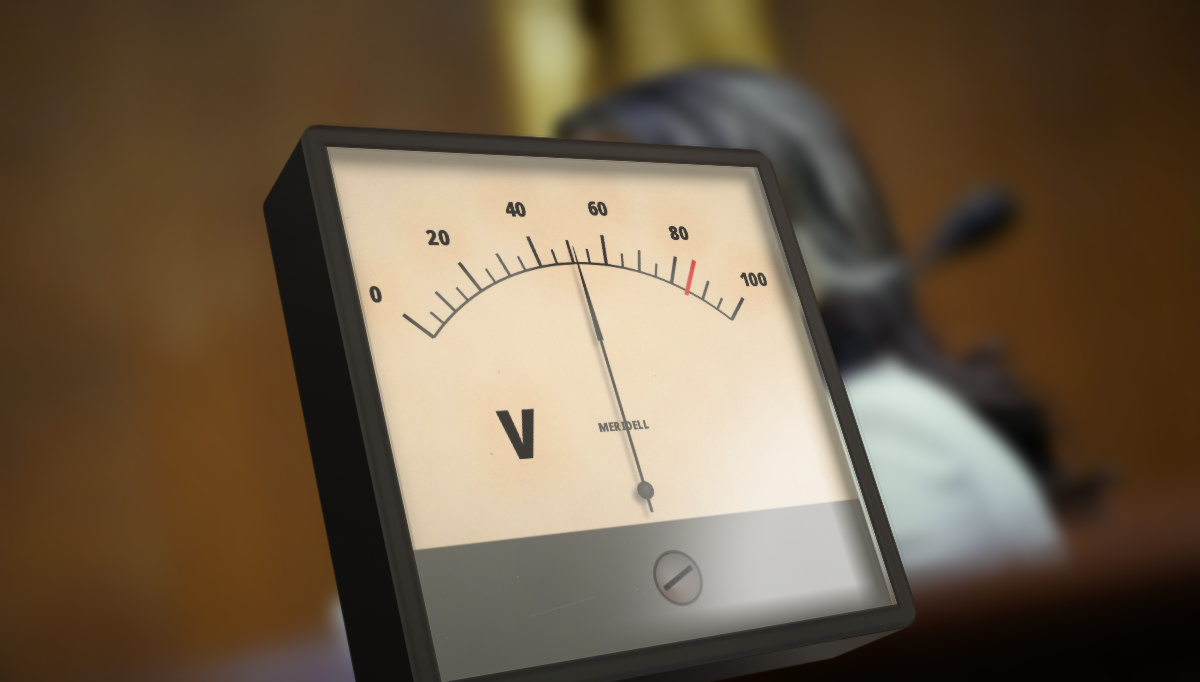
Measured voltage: 50
